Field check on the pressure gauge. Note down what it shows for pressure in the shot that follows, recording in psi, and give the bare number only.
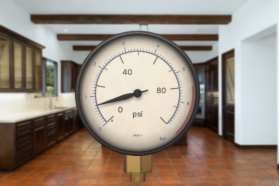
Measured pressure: 10
